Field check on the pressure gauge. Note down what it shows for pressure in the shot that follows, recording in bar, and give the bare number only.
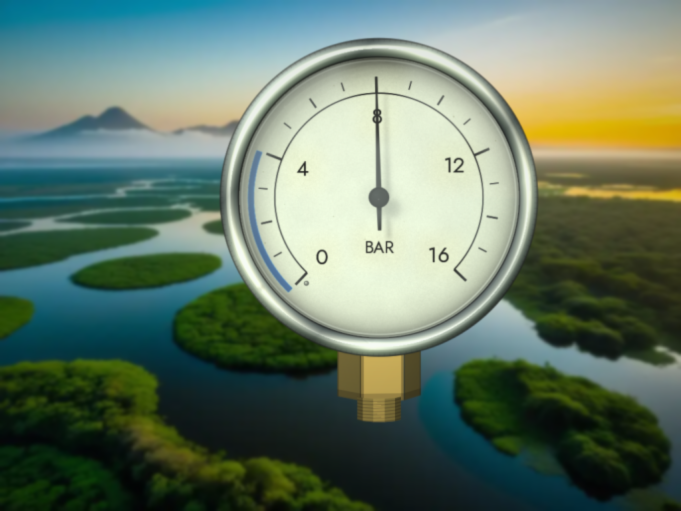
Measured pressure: 8
